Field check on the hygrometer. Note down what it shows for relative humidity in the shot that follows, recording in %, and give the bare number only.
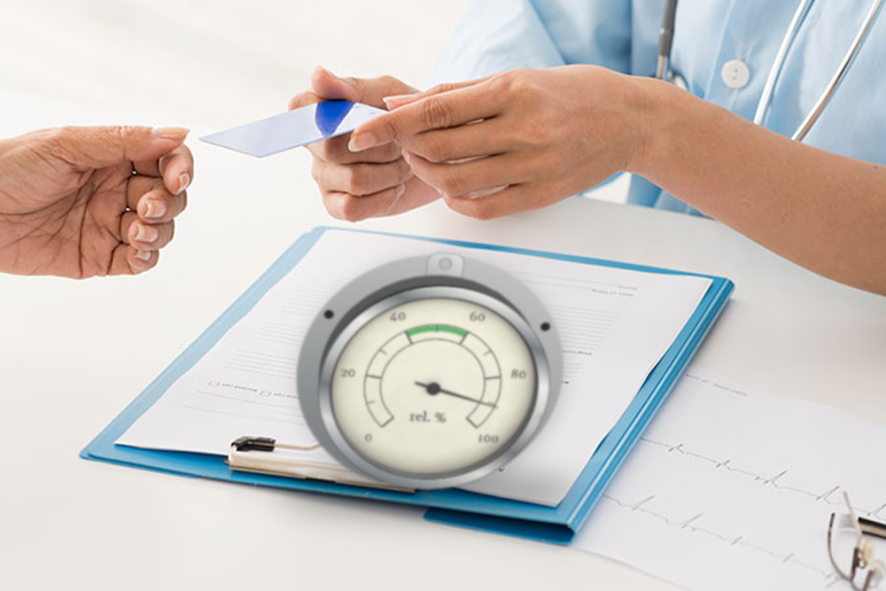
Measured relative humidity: 90
